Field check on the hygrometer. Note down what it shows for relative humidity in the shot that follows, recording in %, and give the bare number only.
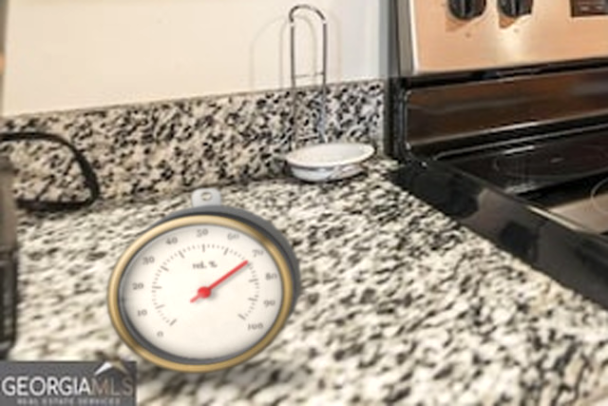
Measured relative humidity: 70
